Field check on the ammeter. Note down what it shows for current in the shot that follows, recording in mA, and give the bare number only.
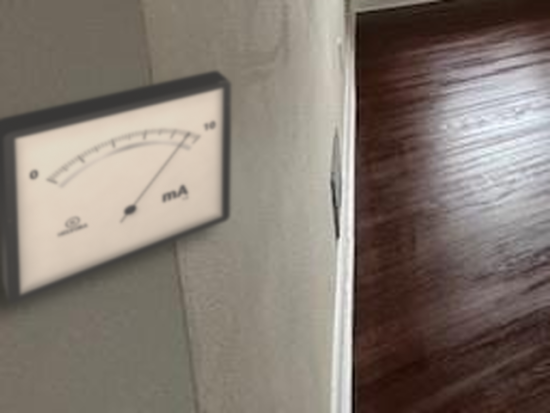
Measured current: 9
